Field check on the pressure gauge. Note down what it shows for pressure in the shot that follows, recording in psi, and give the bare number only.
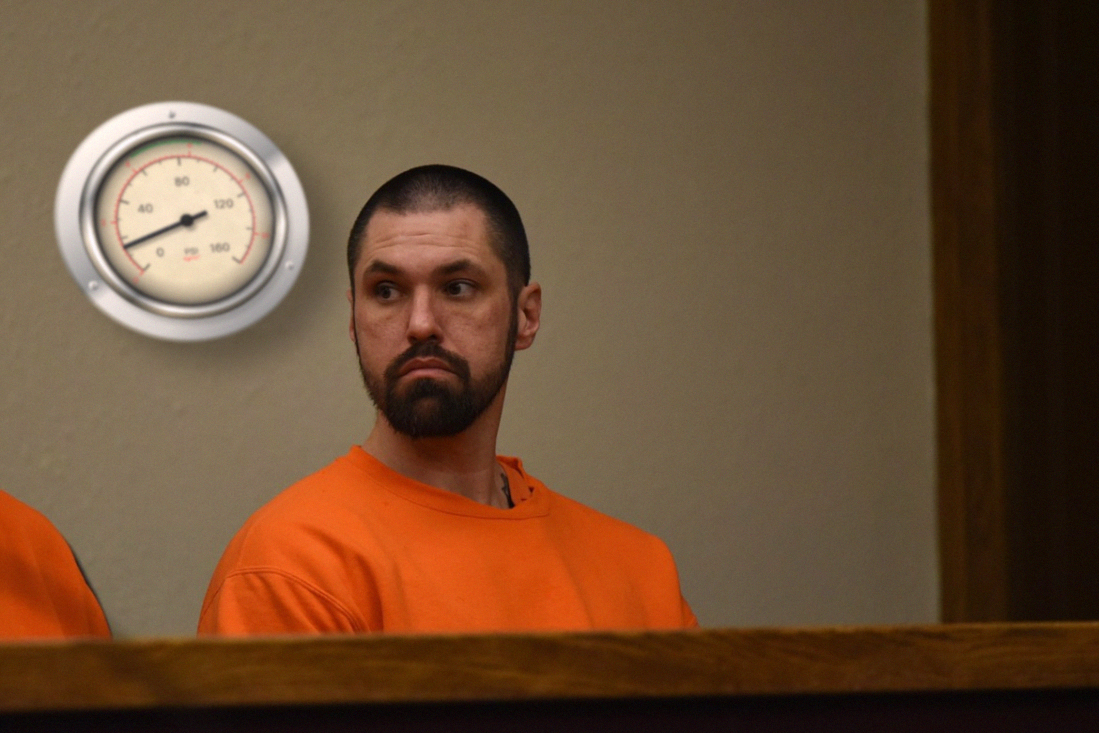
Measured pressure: 15
